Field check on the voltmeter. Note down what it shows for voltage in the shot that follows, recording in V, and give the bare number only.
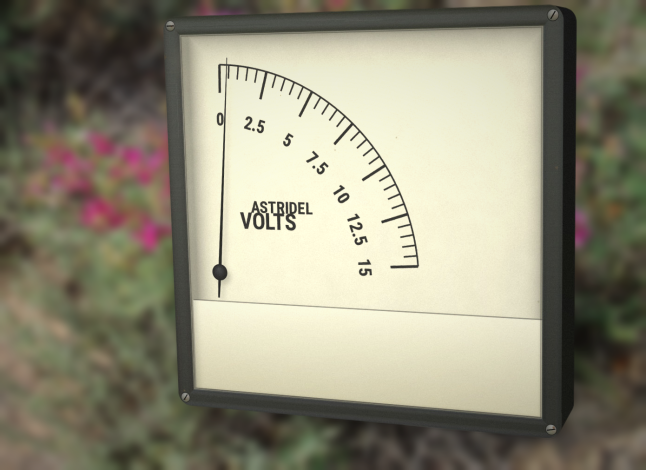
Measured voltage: 0.5
